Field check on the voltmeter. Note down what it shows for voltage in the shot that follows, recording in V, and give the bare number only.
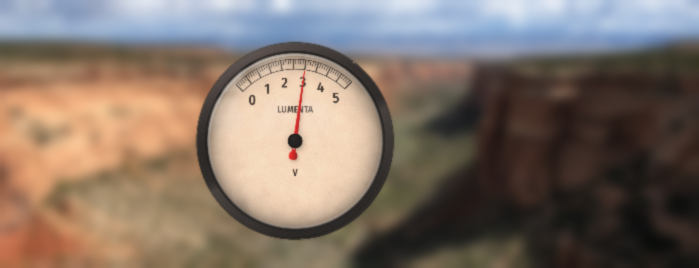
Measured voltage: 3
